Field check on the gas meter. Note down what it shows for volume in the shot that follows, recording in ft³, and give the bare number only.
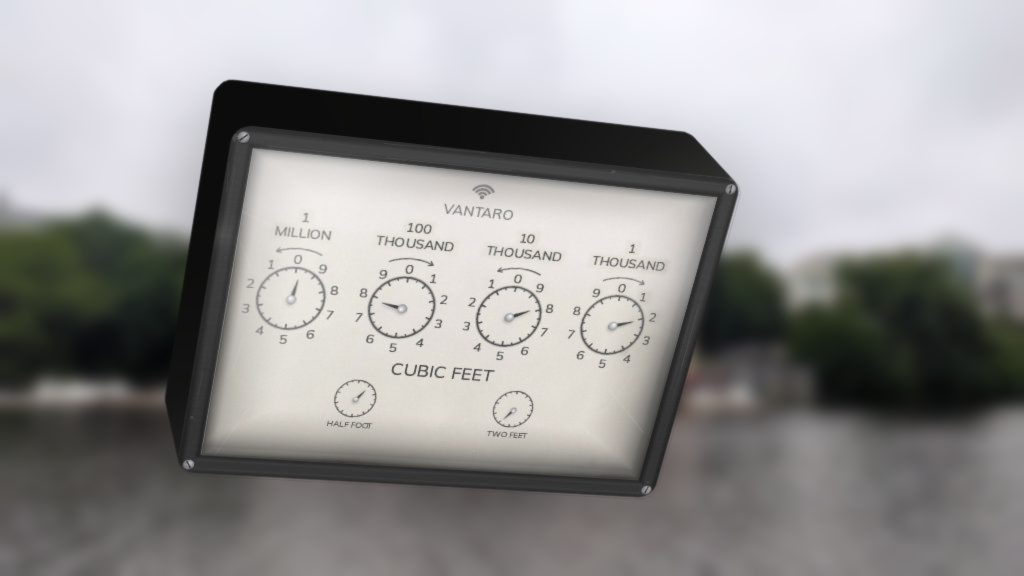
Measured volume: 978200
